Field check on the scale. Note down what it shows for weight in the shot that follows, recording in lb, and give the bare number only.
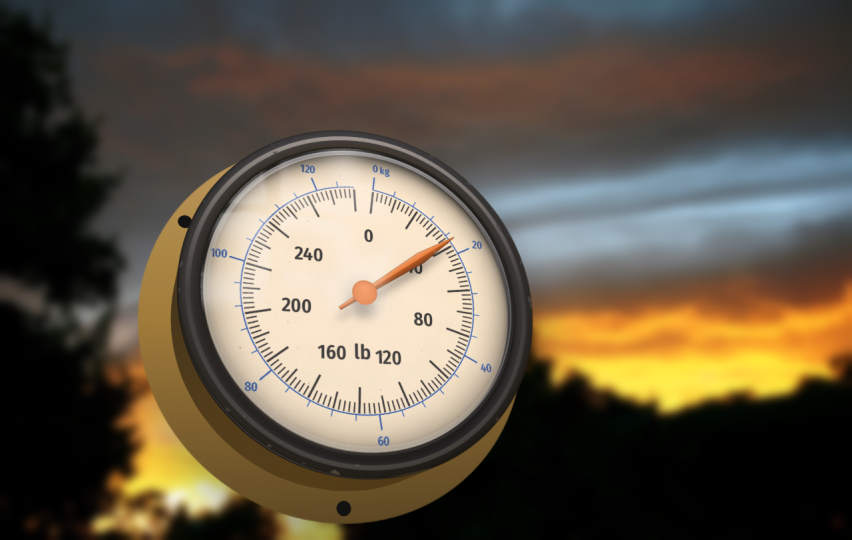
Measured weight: 38
